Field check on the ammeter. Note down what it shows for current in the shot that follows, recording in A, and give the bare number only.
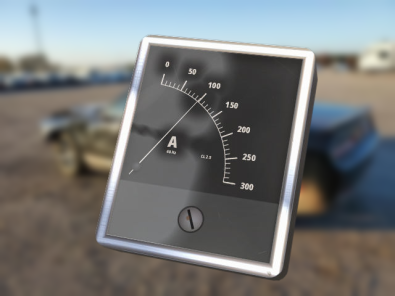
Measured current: 100
